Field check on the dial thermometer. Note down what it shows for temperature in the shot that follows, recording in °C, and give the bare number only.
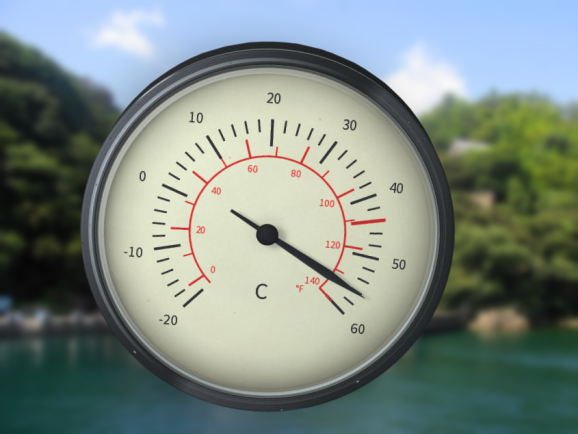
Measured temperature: 56
